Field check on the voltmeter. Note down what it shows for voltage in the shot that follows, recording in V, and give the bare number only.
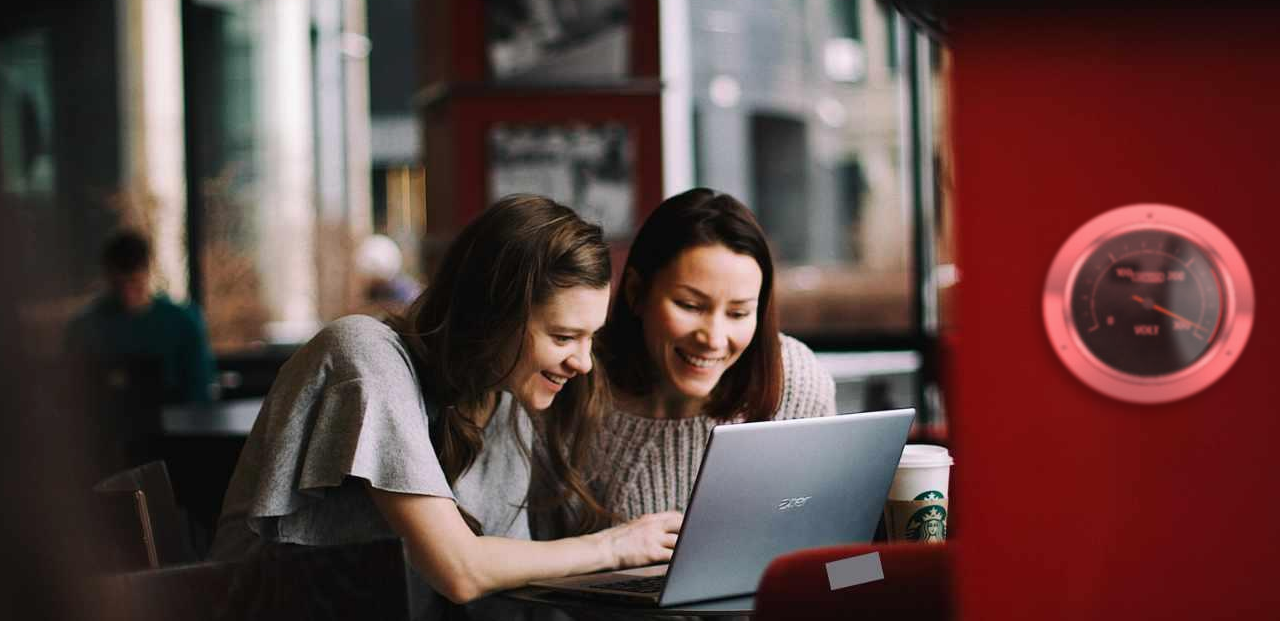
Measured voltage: 290
